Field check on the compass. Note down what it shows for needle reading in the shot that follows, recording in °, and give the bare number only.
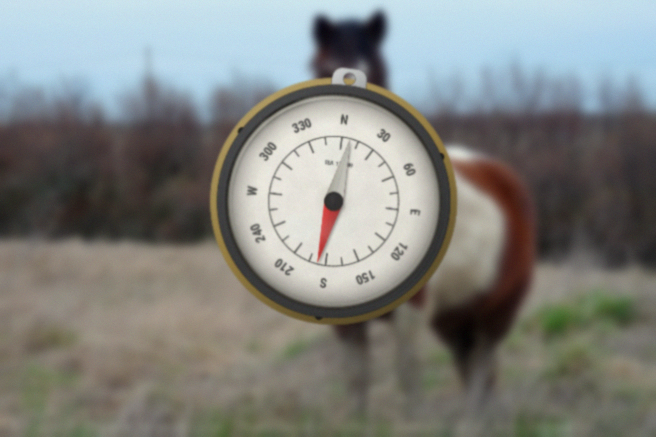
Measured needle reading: 187.5
